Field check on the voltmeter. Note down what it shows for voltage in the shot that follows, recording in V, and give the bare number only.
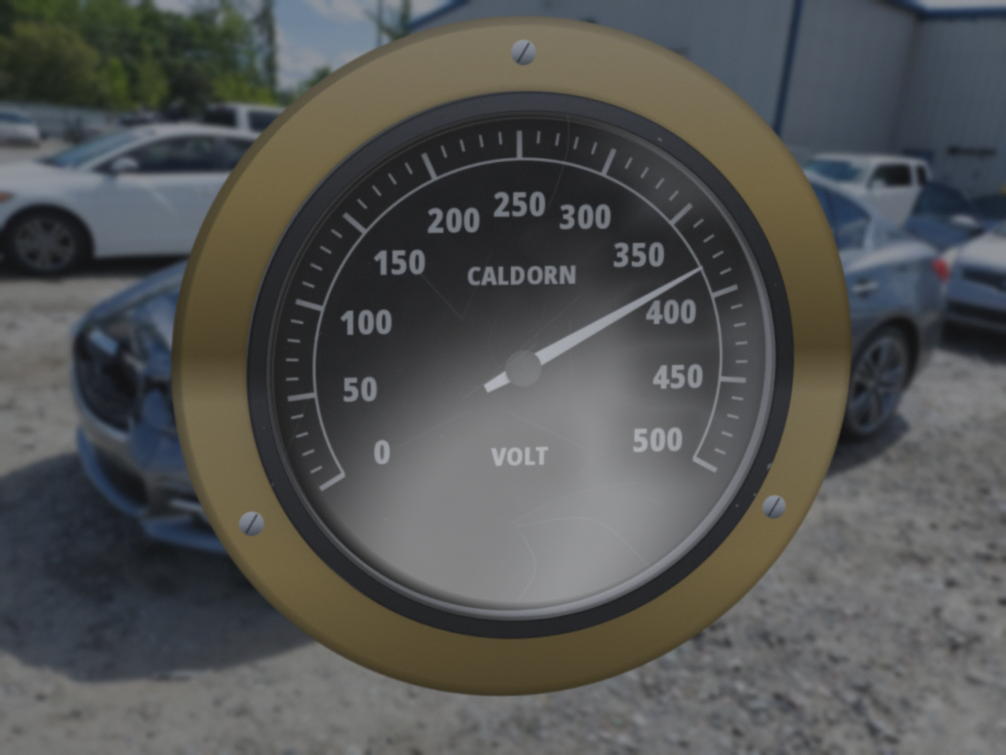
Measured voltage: 380
